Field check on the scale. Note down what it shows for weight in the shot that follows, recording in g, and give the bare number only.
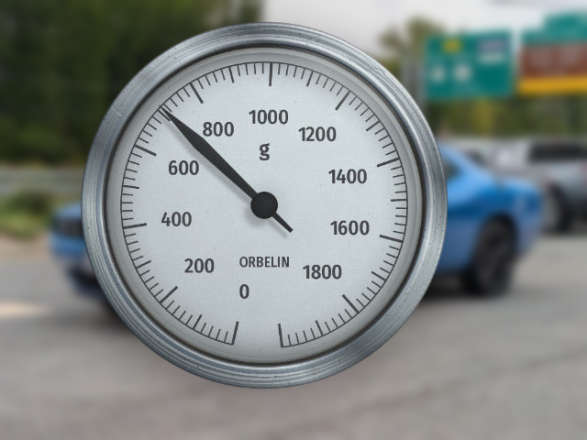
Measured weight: 710
